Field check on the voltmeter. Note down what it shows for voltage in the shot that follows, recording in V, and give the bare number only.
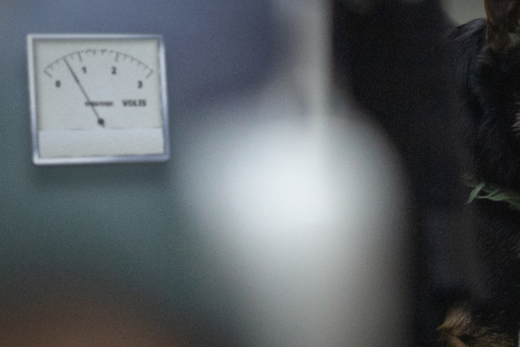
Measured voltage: 0.6
